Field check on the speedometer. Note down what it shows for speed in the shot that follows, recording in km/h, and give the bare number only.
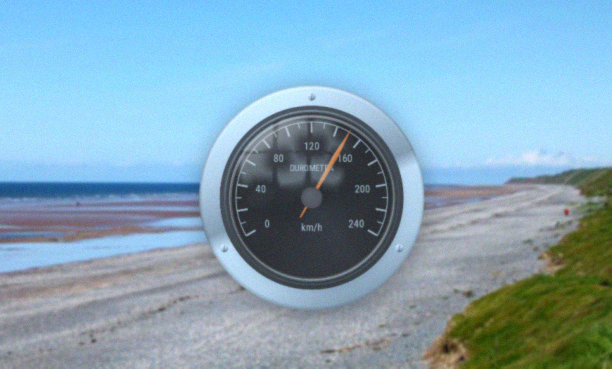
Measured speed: 150
